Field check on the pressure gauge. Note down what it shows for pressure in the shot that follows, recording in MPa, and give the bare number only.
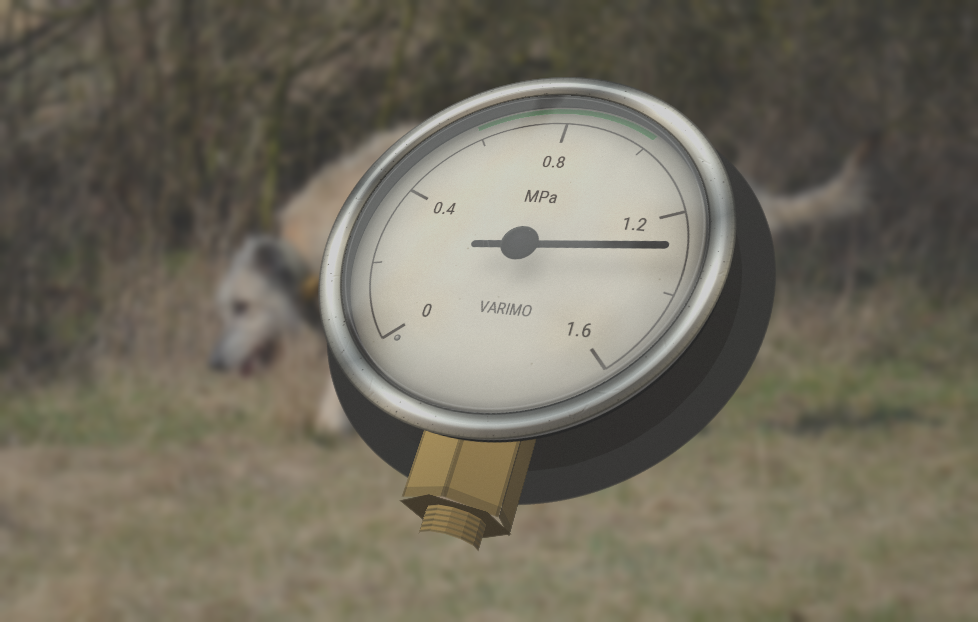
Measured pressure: 1.3
